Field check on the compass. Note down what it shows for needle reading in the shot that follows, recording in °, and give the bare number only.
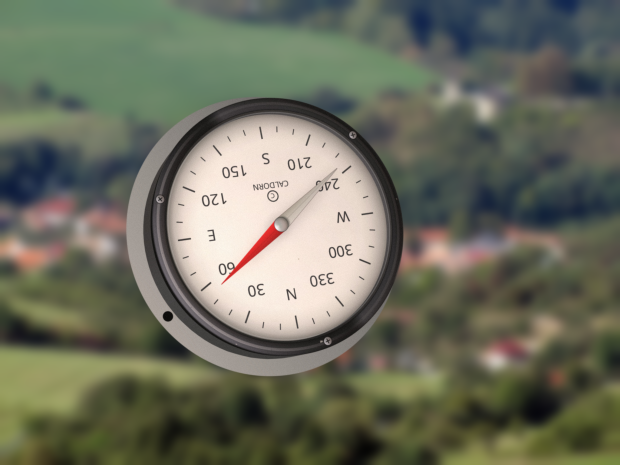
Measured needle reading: 55
